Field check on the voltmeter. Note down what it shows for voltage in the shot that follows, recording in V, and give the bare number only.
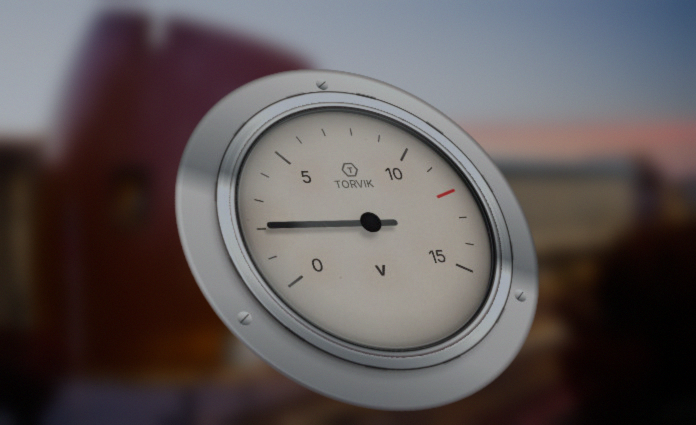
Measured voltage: 2
